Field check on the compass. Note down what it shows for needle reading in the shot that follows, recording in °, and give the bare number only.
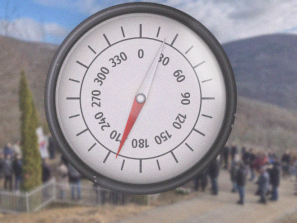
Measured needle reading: 202.5
